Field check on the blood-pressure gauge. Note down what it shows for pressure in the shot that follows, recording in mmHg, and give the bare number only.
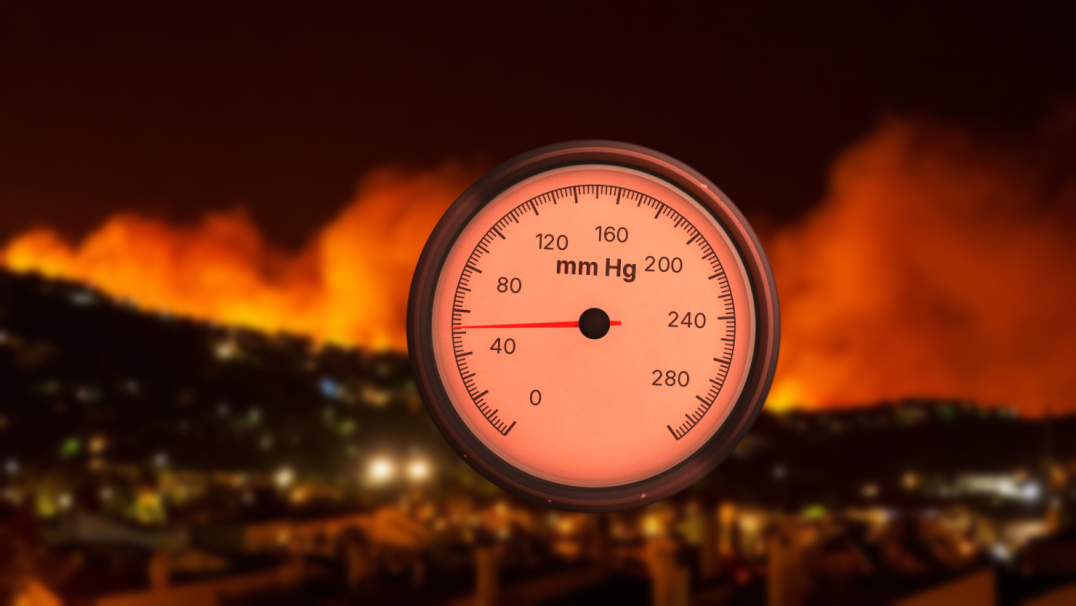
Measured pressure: 52
